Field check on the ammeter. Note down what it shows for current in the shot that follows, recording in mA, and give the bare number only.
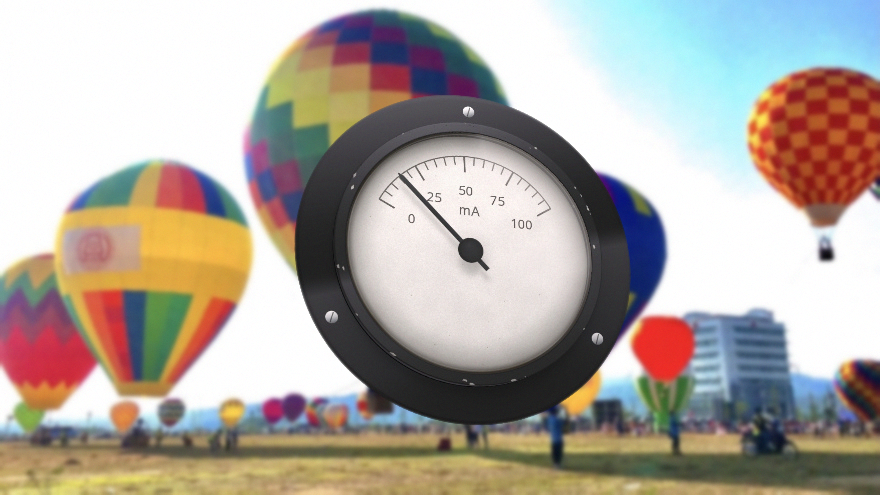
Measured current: 15
